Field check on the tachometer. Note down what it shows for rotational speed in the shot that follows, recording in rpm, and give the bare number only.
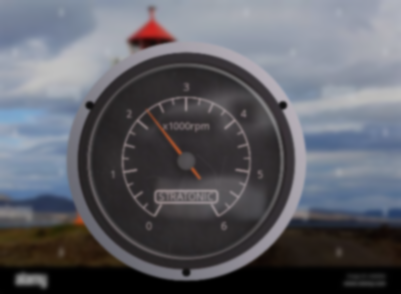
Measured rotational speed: 2250
